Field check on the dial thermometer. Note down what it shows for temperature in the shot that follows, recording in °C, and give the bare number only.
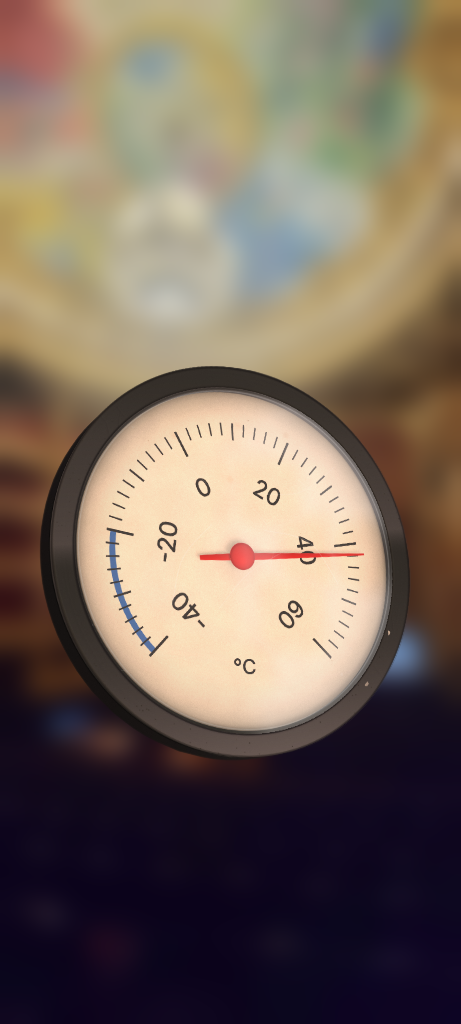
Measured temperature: 42
